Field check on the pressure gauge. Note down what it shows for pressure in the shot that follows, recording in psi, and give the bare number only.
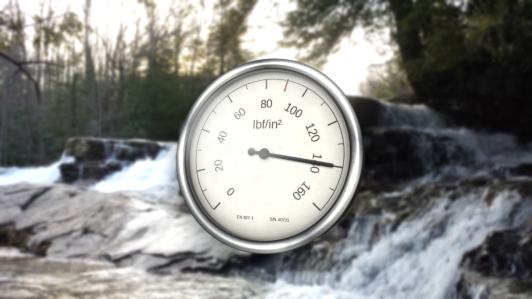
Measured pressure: 140
